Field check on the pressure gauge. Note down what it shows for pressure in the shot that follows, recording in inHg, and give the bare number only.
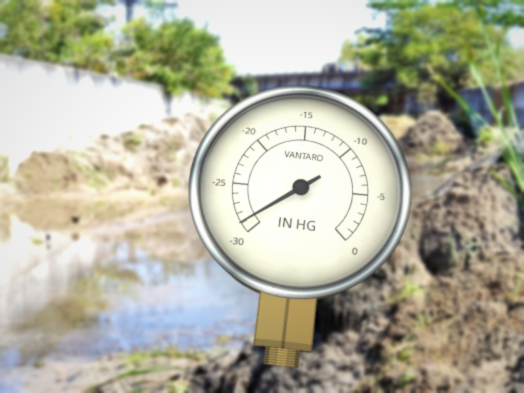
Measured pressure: -29
